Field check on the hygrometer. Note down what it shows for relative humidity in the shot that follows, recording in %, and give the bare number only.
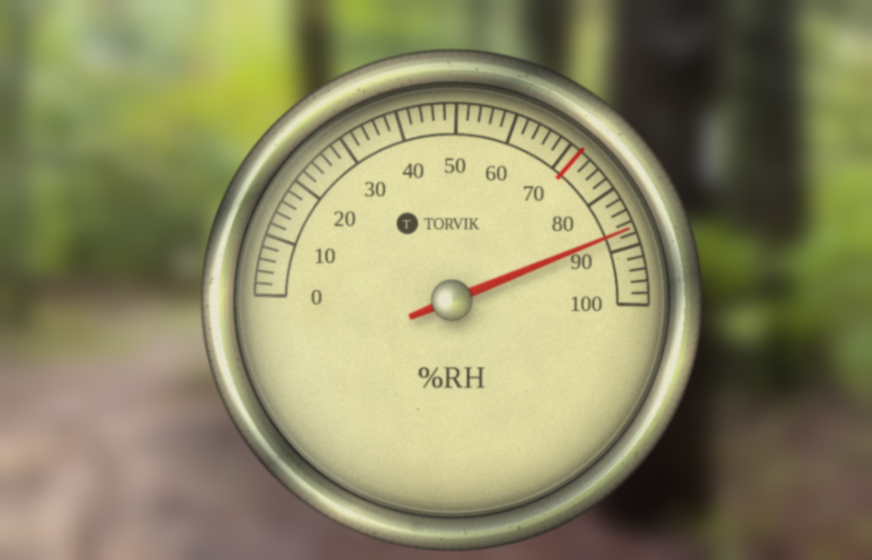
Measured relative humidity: 87
